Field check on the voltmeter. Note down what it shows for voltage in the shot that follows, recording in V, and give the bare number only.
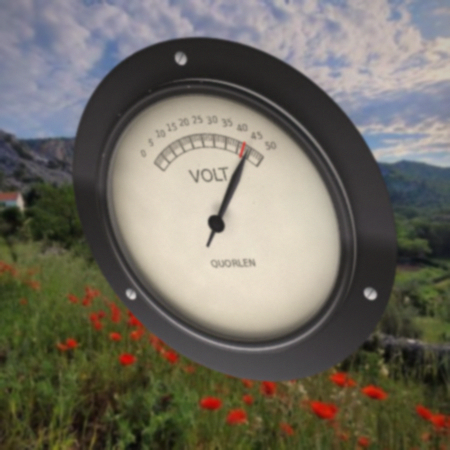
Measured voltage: 45
